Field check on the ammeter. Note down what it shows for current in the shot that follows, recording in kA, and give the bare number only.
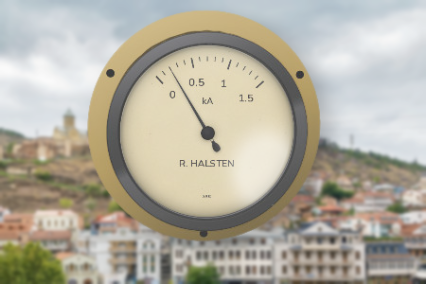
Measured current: 0.2
